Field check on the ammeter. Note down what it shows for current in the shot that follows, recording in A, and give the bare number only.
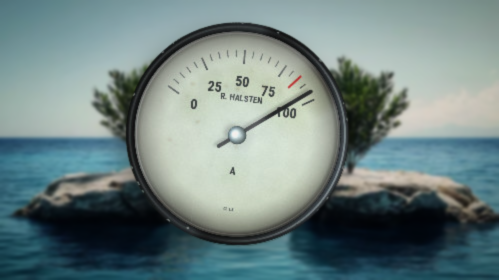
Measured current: 95
